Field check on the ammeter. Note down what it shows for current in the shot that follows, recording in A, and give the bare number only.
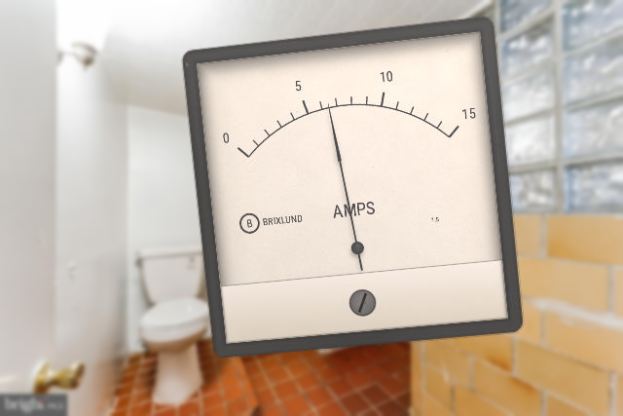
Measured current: 6.5
